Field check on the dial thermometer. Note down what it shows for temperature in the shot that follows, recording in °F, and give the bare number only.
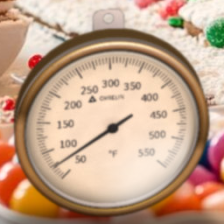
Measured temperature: 75
